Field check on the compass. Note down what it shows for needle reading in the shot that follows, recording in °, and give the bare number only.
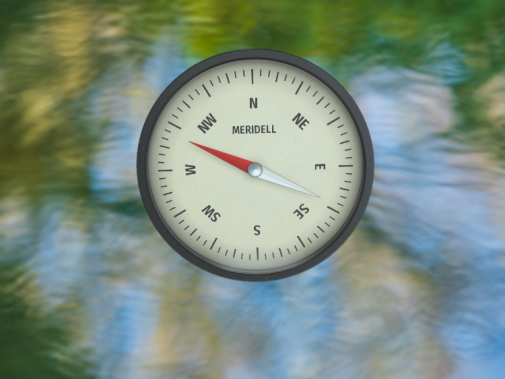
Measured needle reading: 295
